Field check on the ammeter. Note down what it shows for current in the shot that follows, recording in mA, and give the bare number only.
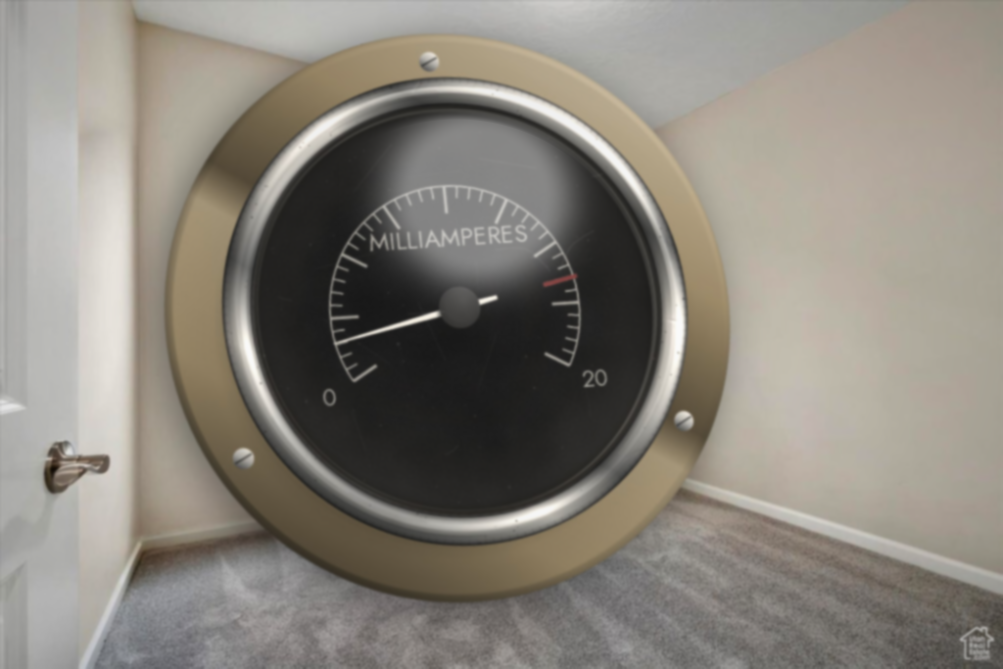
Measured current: 1.5
